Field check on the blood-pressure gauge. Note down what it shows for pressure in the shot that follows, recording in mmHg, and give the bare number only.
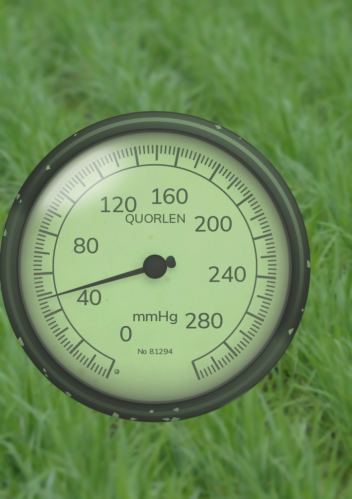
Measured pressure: 48
